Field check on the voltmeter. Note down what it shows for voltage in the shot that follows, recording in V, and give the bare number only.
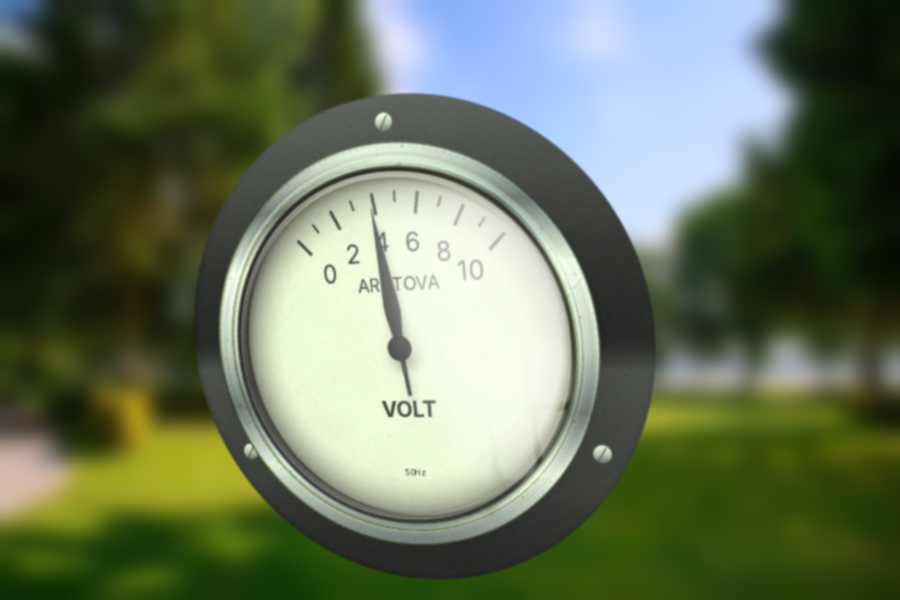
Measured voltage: 4
